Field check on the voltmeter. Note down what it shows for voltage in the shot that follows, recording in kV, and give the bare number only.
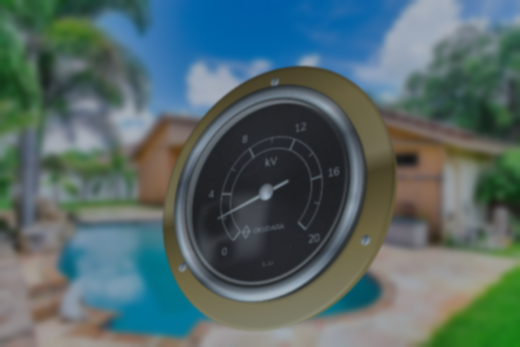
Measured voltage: 2
